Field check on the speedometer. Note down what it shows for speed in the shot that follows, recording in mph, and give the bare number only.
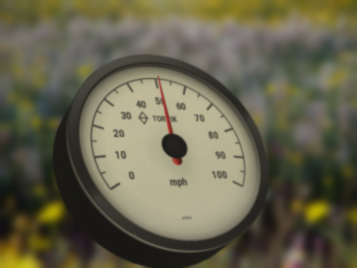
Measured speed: 50
